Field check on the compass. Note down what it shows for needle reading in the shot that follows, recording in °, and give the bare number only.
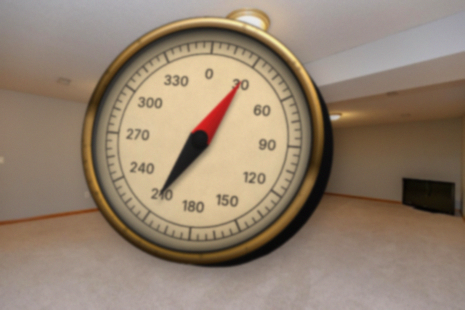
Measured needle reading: 30
